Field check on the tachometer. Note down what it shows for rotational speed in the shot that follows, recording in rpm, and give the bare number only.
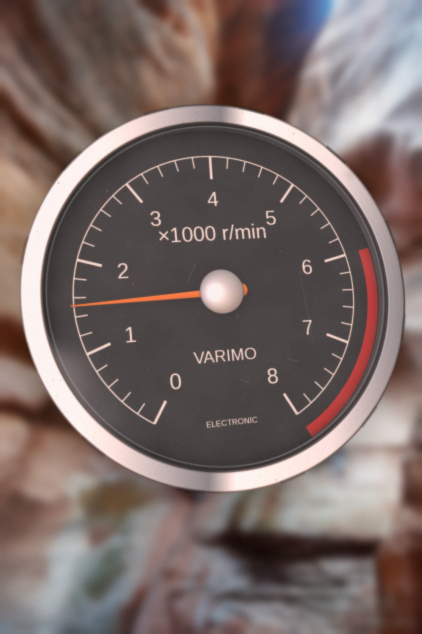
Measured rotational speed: 1500
